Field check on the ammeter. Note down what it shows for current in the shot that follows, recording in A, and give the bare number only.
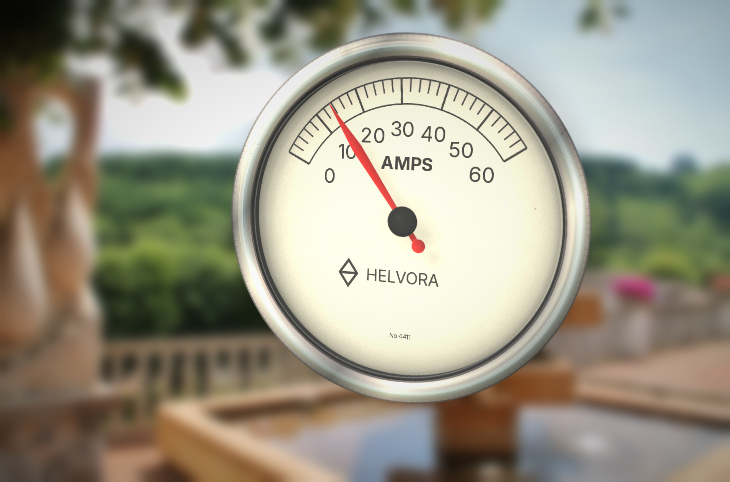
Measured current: 14
